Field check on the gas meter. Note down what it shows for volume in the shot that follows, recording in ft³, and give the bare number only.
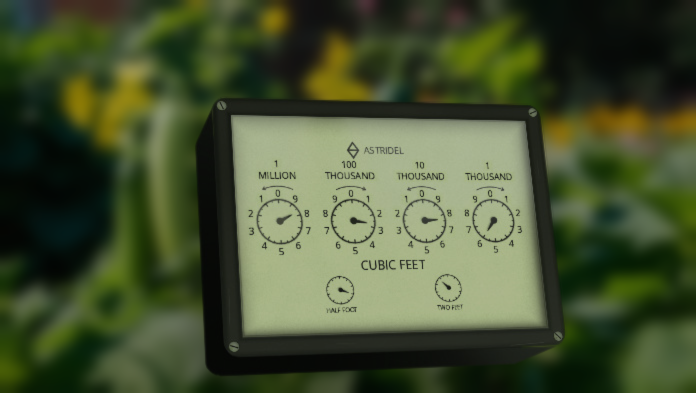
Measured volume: 827600
